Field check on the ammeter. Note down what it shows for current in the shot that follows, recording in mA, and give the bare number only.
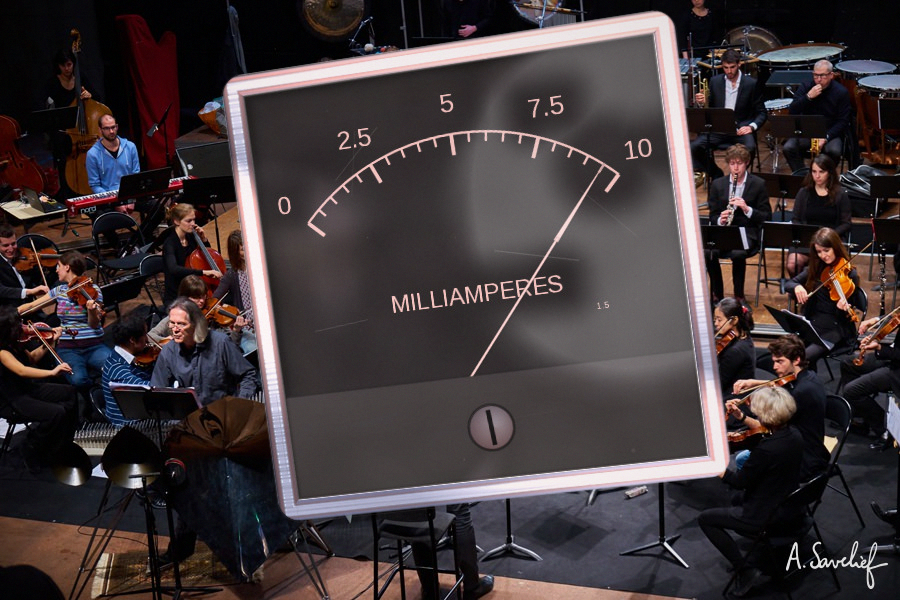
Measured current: 9.5
